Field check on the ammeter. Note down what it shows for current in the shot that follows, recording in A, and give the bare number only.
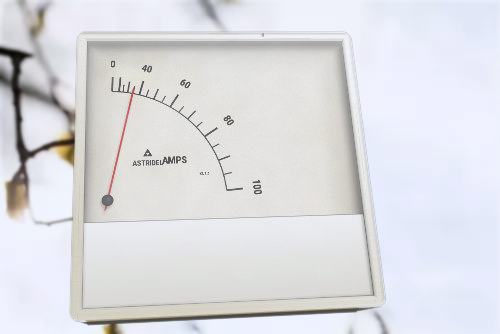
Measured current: 35
